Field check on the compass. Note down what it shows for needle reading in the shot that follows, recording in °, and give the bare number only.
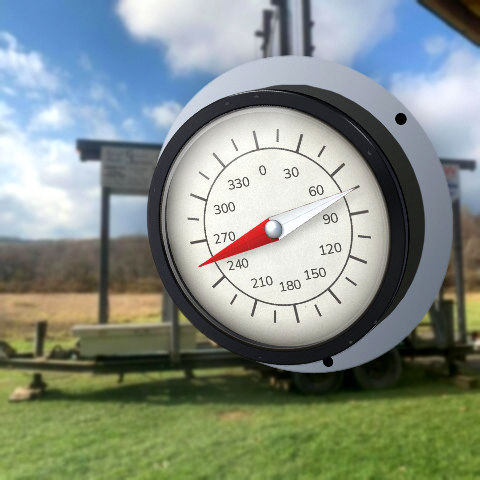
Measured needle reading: 255
